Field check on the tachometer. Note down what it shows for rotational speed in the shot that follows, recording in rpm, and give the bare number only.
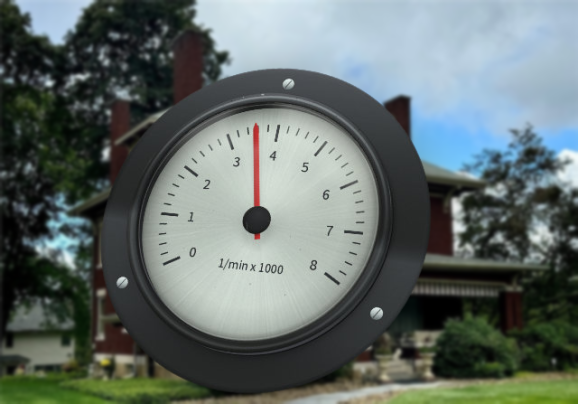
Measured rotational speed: 3600
